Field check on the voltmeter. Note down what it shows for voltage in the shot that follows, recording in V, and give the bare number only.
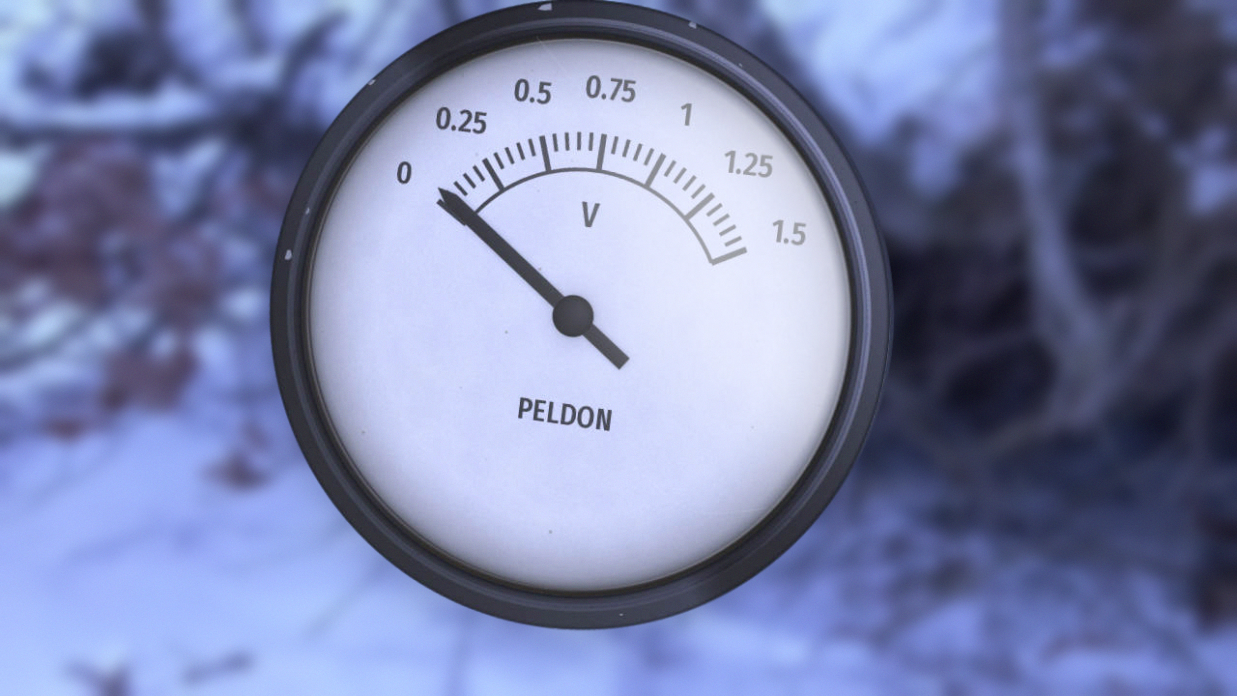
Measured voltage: 0.05
